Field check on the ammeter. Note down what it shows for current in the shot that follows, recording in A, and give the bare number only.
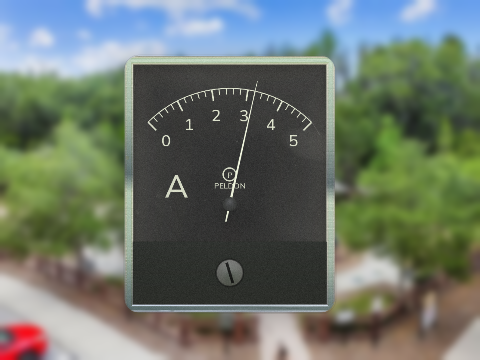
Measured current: 3.2
